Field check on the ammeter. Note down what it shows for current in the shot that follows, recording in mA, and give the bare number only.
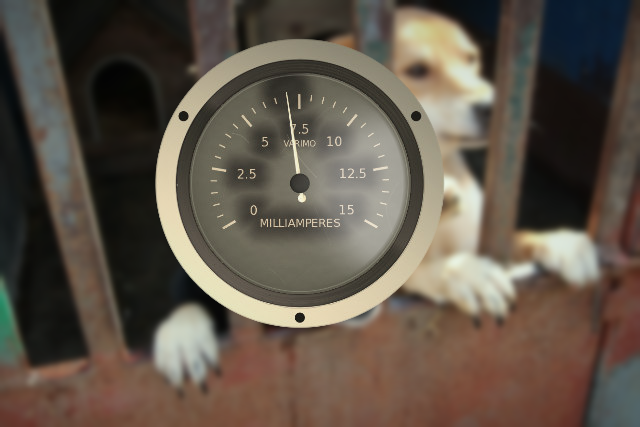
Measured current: 7
